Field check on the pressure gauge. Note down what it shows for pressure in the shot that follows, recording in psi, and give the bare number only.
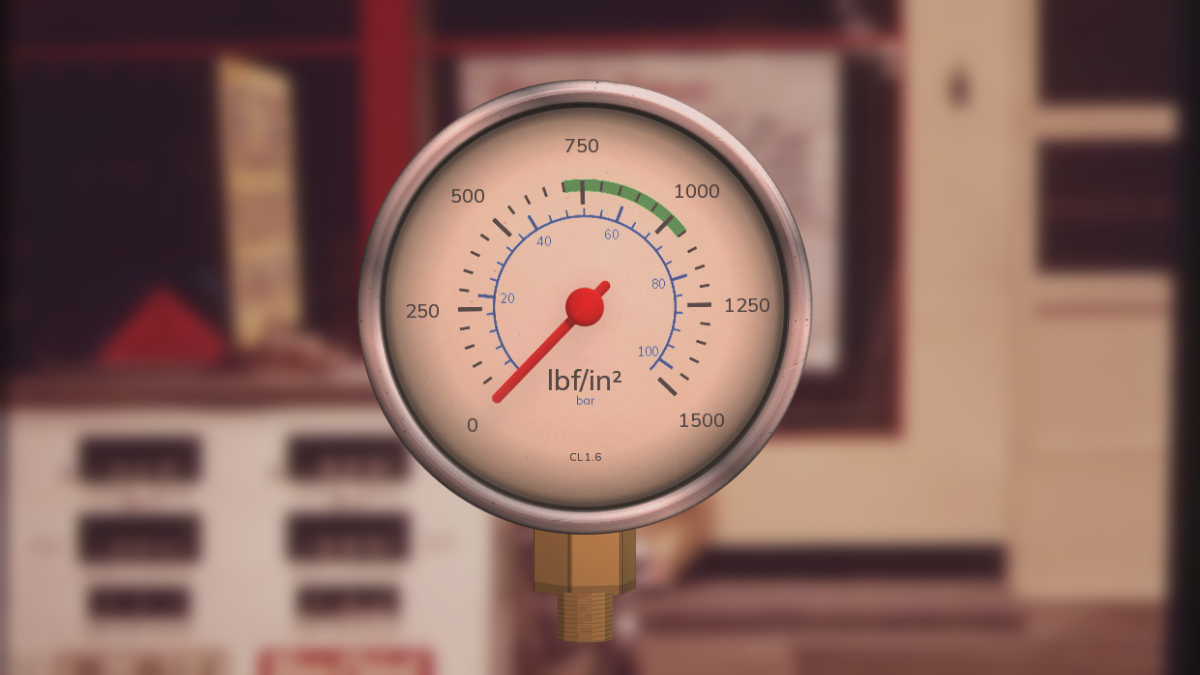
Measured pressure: 0
